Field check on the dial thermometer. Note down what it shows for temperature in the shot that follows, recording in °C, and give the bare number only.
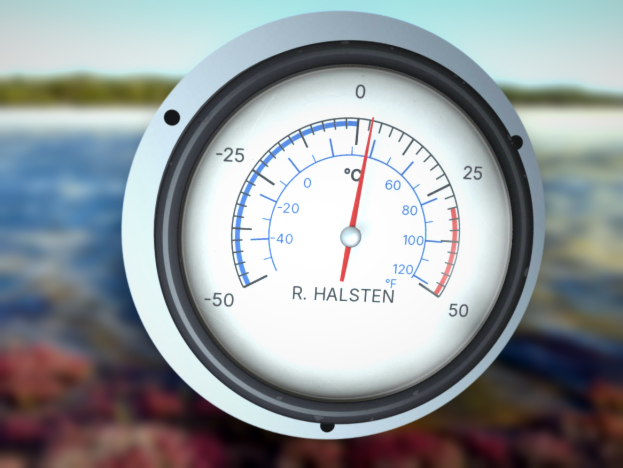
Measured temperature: 2.5
